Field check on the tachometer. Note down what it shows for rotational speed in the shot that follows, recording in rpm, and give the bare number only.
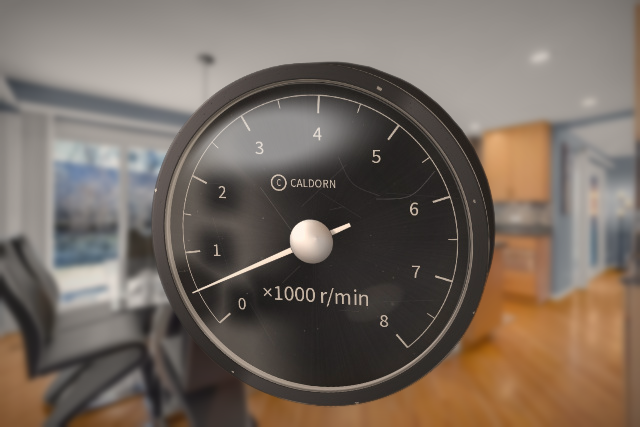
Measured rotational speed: 500
